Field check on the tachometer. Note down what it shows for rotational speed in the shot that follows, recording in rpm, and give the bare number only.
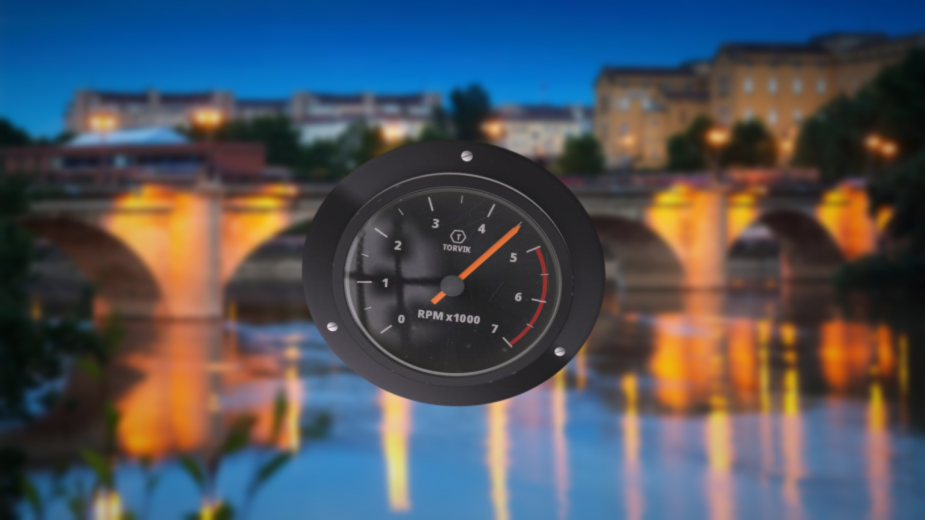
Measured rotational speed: 4500
